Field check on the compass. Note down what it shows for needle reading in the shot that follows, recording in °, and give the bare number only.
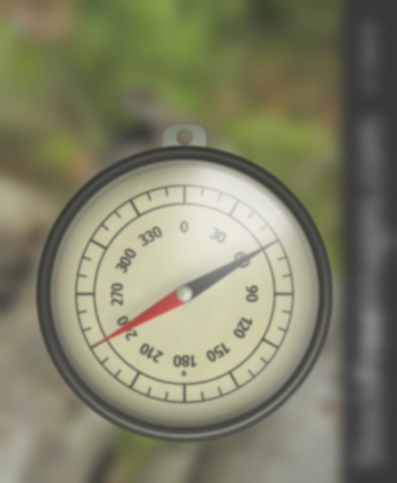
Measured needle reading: 240
